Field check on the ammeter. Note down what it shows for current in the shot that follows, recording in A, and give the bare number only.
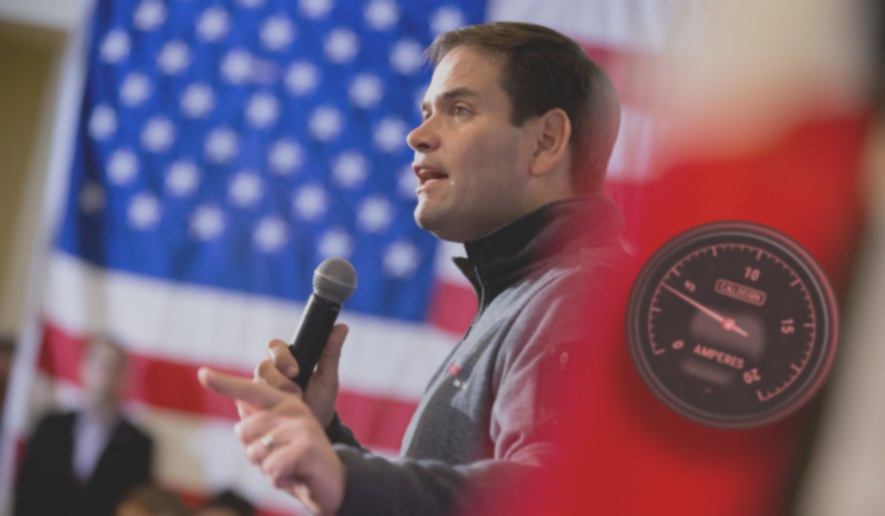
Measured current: 4
